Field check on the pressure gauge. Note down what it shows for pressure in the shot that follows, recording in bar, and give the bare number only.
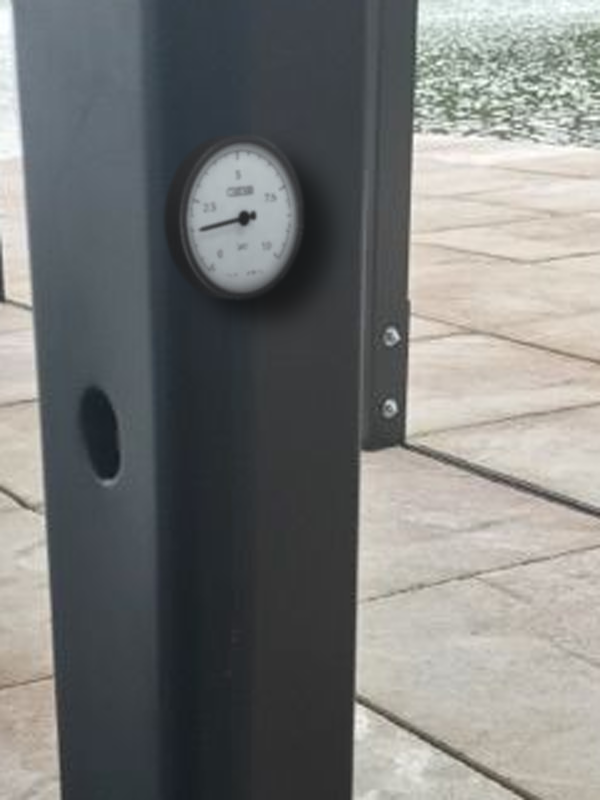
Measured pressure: 1.5
